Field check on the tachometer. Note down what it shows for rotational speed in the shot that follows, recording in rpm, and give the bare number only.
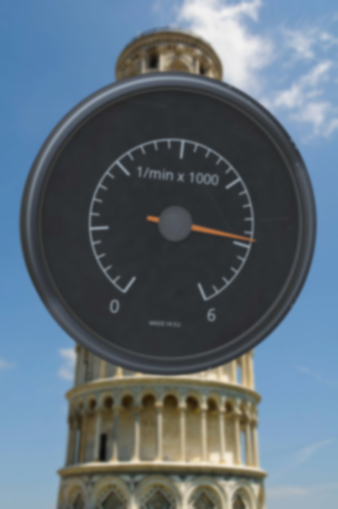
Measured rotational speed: 4900
